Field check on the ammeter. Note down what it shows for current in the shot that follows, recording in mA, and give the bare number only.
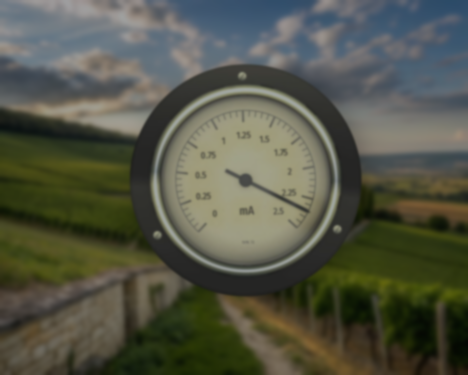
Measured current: 2.35
